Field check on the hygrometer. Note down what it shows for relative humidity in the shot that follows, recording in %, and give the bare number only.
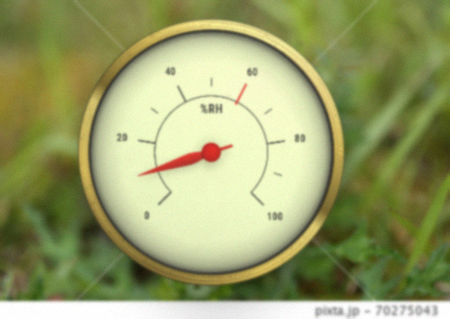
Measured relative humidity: 10
